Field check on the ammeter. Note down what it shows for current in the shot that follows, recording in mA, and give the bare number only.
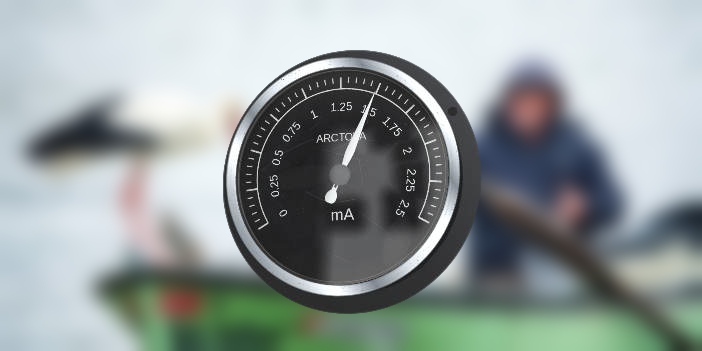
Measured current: 1.5
